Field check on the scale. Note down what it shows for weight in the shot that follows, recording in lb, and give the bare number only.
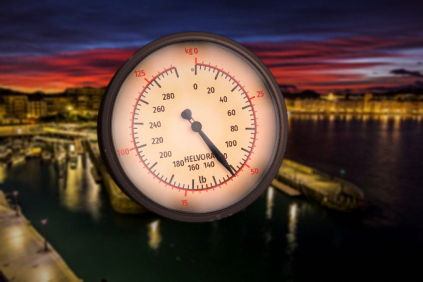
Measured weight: 124
